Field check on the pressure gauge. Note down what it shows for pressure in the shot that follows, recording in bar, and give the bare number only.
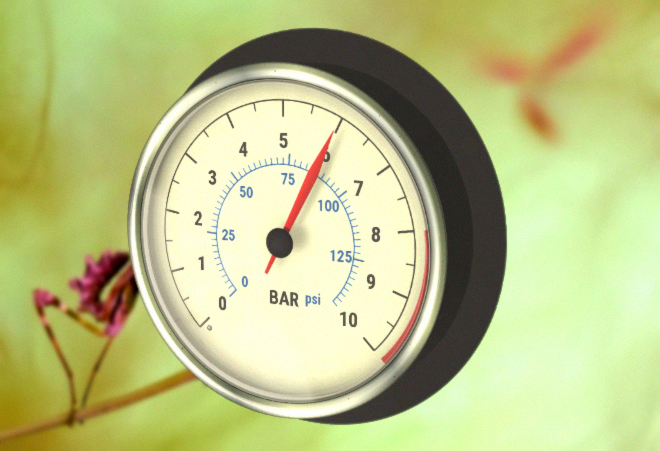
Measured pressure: 6
